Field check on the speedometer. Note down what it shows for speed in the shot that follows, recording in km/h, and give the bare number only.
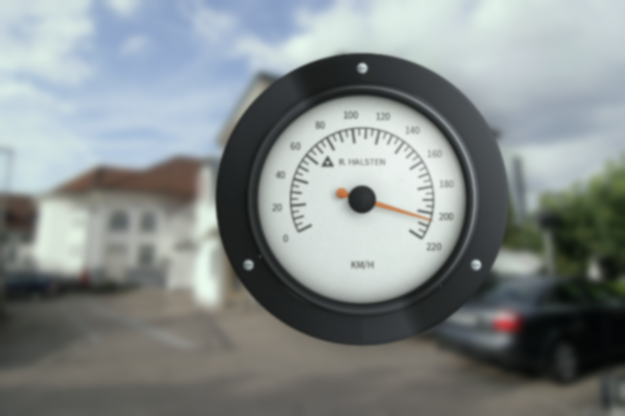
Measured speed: 205
